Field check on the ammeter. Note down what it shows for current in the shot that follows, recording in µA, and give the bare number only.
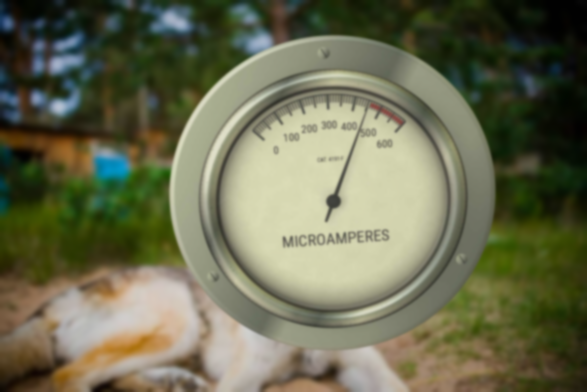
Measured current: 450
